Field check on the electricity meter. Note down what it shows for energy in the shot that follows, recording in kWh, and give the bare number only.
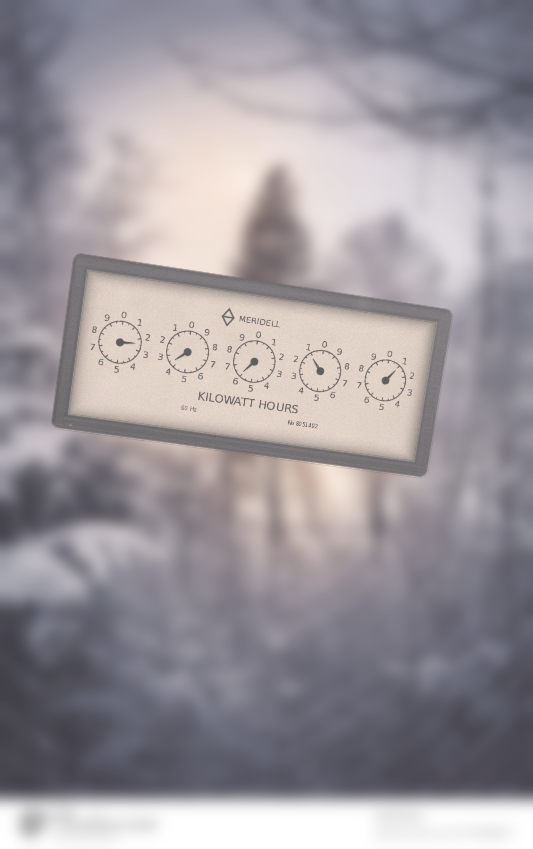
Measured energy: 23611
